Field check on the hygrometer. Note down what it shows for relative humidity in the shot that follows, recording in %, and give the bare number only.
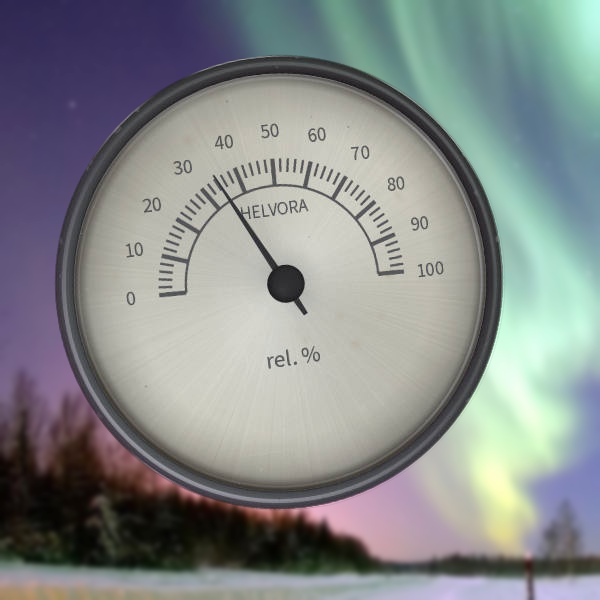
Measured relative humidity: 34
